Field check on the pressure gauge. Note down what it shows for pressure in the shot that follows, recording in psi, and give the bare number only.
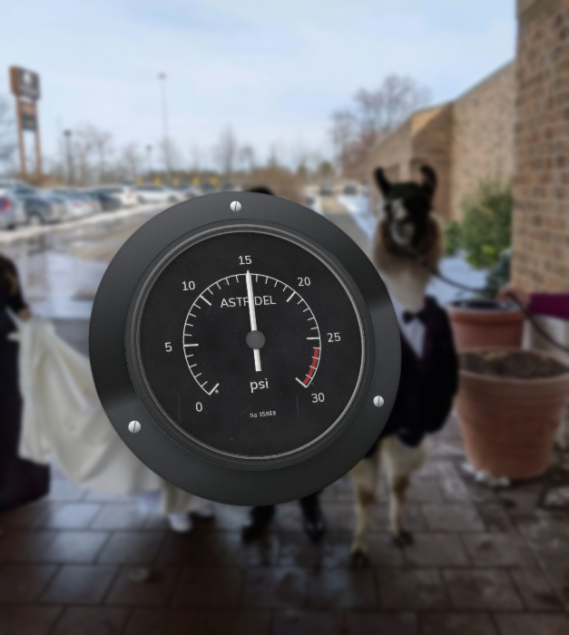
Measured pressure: 15
